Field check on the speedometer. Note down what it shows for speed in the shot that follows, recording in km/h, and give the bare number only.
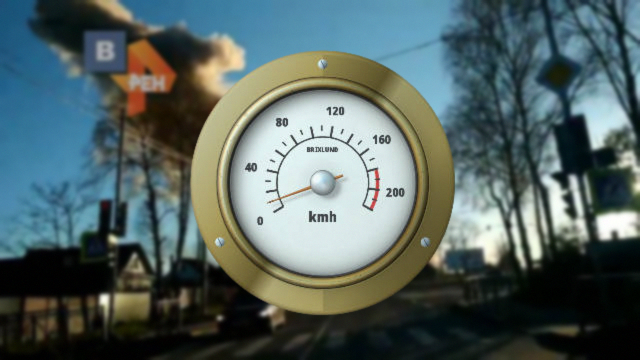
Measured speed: 10
